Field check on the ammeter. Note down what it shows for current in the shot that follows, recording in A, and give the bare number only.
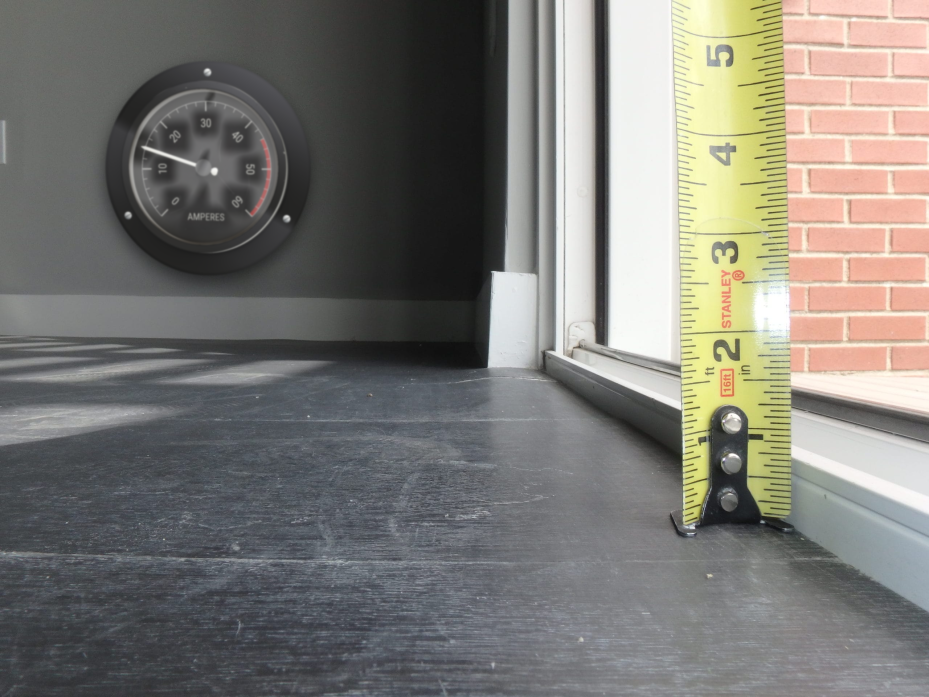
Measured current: 14
